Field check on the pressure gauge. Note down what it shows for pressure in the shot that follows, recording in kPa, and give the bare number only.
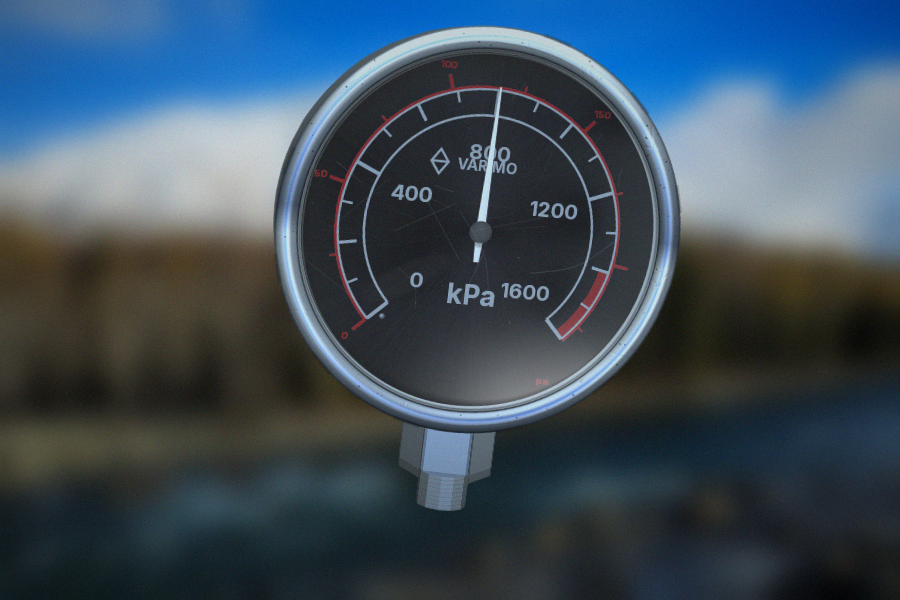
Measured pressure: 800
